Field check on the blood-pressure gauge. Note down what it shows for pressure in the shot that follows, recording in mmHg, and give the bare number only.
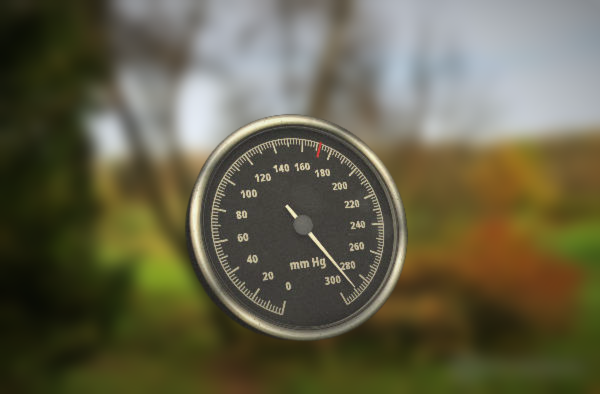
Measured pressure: 290
